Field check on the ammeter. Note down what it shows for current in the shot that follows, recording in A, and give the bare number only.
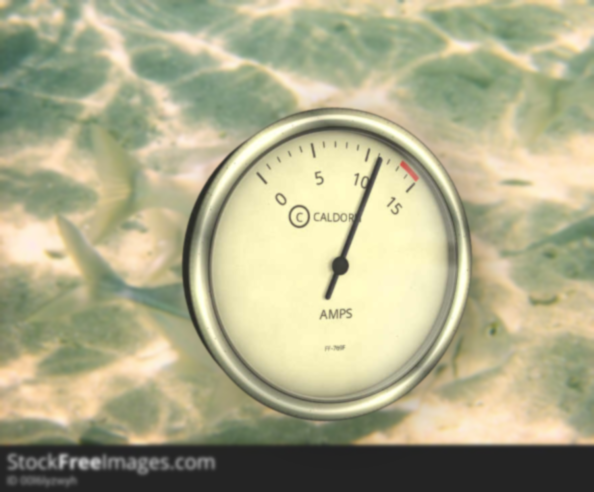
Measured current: 11
